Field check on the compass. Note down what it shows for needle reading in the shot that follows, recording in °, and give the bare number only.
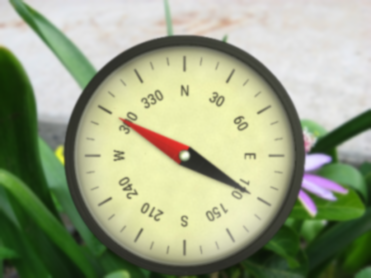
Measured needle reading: 300
